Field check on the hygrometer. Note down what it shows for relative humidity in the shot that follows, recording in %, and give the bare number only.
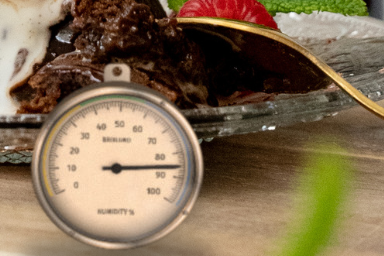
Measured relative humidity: 85
